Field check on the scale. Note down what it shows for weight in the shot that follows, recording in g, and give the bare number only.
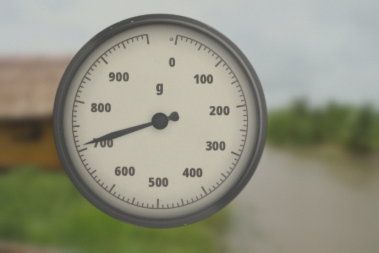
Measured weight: 710
